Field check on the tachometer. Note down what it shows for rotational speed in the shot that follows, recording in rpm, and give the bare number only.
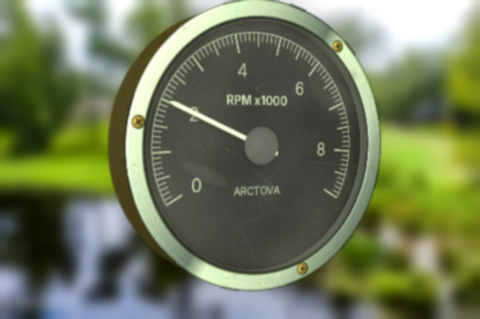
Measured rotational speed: 2000
